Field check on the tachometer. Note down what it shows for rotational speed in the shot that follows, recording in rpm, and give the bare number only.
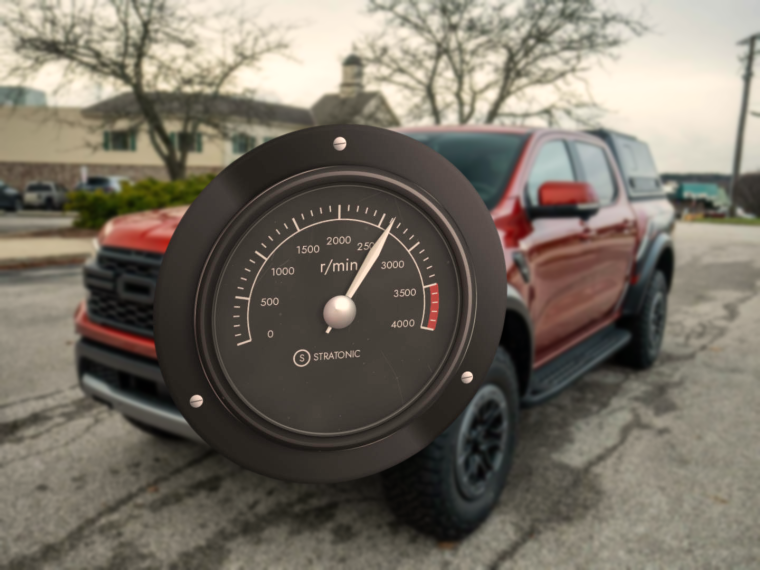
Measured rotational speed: 2600
